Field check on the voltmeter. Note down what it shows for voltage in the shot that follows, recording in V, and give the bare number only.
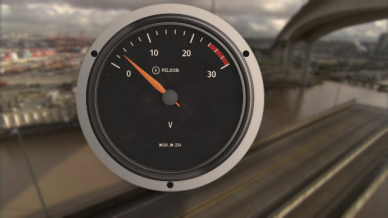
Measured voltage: 3
